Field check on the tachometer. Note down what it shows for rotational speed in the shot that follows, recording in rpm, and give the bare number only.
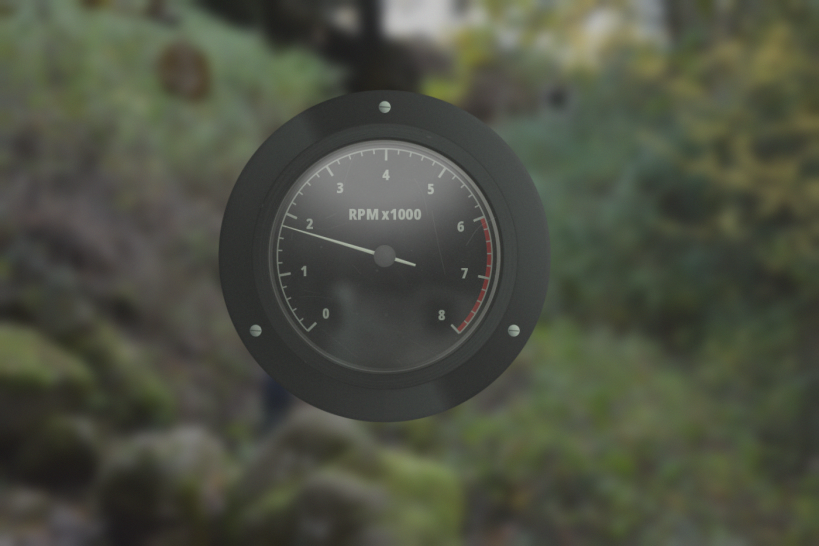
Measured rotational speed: 1800
